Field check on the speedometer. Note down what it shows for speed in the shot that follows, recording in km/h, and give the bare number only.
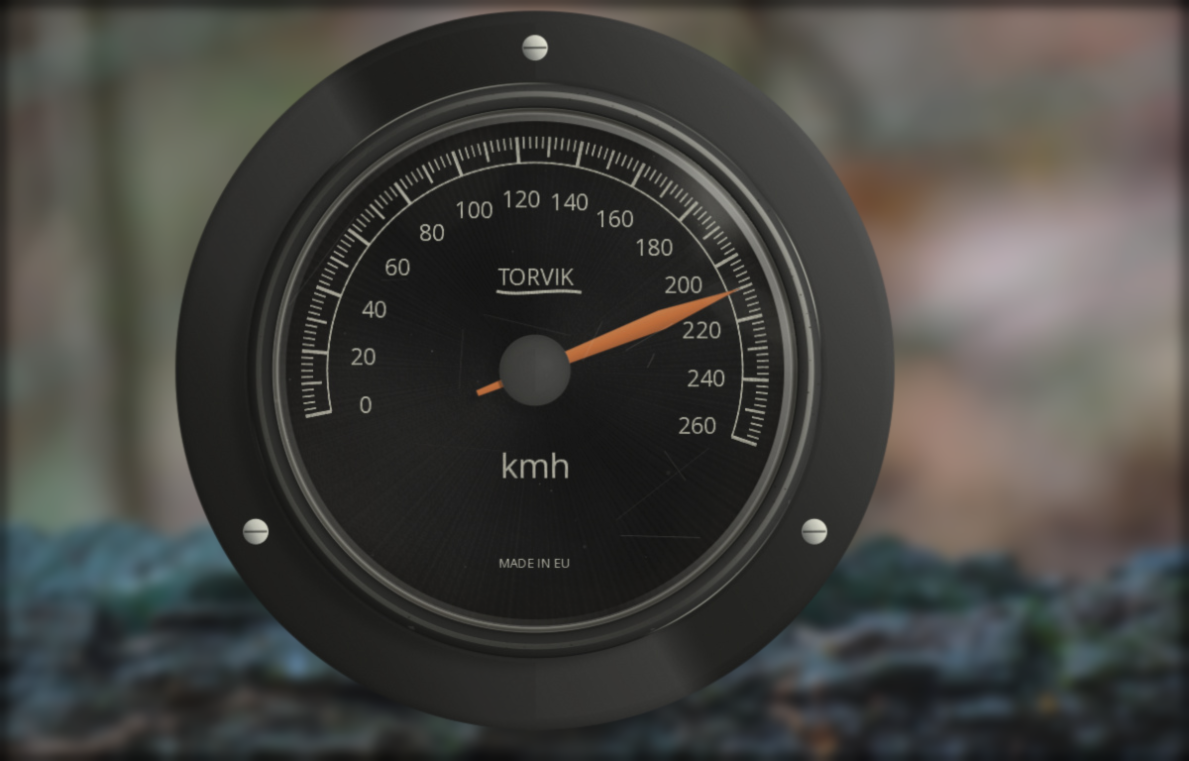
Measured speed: 210
